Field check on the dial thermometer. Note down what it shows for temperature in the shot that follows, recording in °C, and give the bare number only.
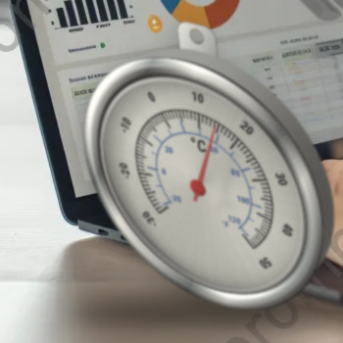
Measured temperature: 15
